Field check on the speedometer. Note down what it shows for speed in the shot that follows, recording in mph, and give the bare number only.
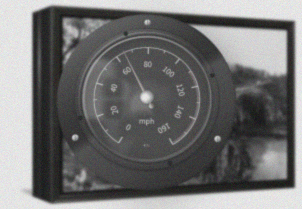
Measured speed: 65
